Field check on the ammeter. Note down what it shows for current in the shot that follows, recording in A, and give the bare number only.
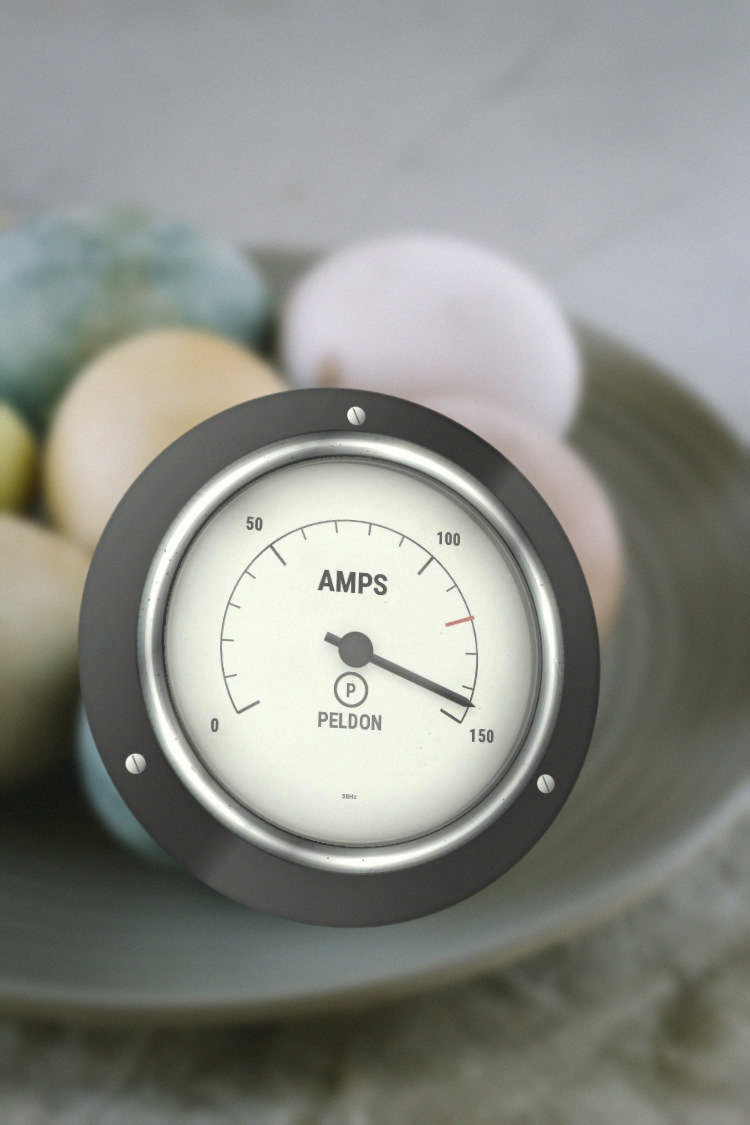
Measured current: 145
